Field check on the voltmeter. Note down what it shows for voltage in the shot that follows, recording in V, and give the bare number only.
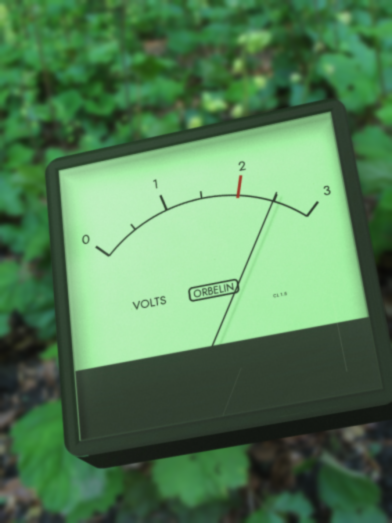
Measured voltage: 2.5
